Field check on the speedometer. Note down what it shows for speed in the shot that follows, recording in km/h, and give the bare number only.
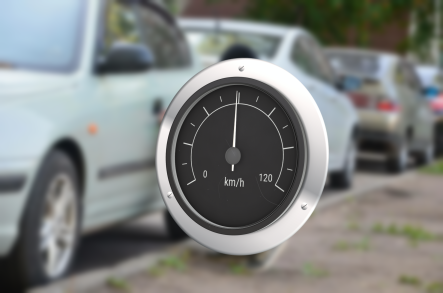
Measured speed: 60
